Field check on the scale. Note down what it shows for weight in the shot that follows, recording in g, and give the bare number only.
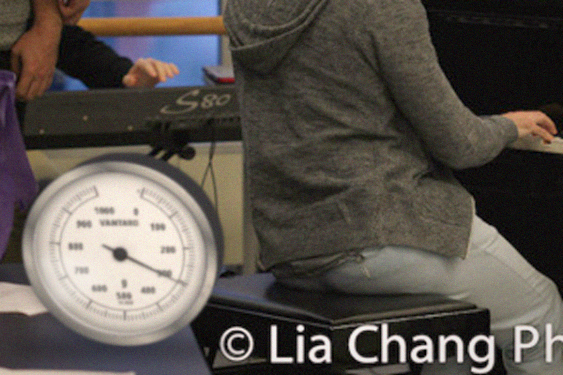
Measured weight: 300
